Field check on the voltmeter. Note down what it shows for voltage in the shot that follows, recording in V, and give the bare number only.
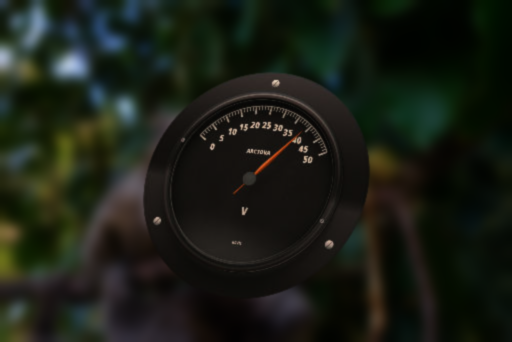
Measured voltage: 40
